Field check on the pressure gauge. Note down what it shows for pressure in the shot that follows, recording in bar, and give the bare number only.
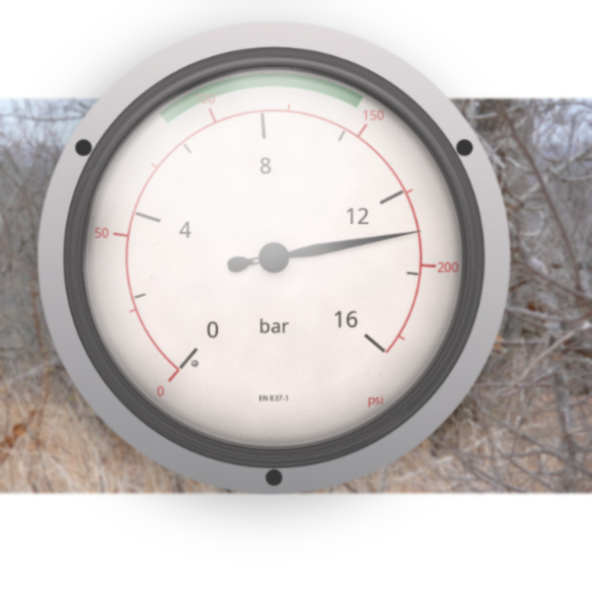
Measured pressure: 13
